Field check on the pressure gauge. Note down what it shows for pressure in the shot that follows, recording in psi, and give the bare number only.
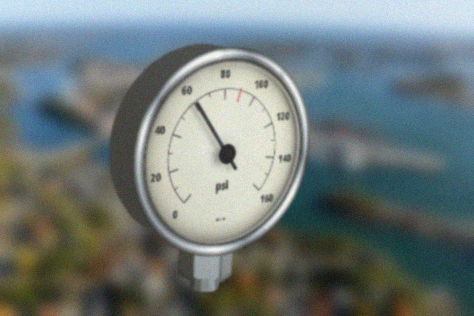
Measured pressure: 60
